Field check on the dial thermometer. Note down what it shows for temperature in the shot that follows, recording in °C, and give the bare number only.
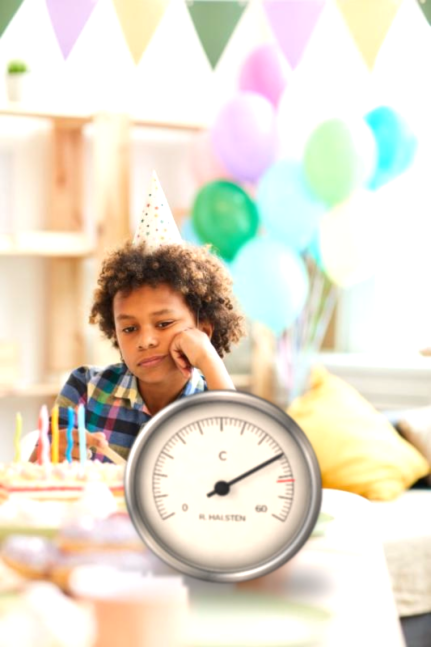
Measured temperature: 45
